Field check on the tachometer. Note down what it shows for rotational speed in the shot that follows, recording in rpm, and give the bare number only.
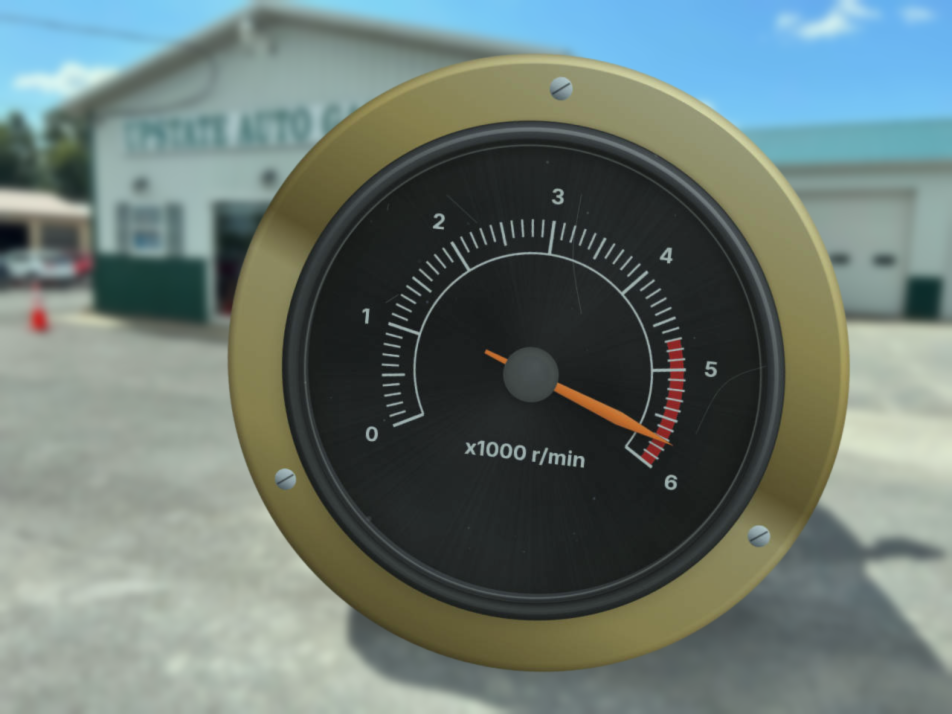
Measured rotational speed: 5700
